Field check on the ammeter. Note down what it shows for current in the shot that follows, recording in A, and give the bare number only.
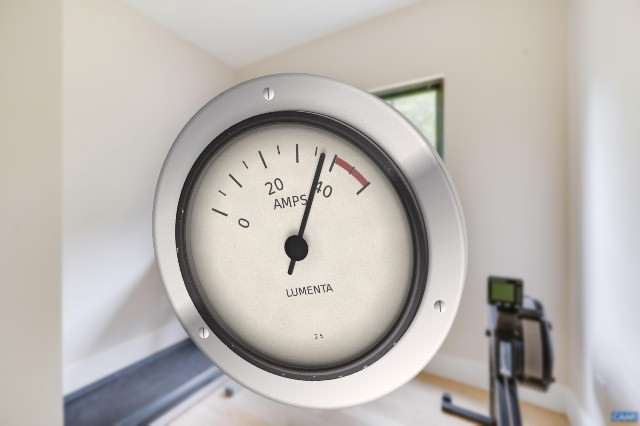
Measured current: 37.5
